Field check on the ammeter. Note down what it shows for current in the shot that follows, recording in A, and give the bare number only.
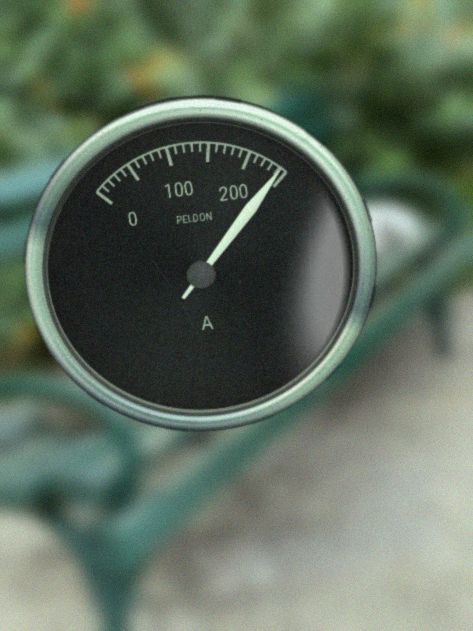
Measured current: 240
